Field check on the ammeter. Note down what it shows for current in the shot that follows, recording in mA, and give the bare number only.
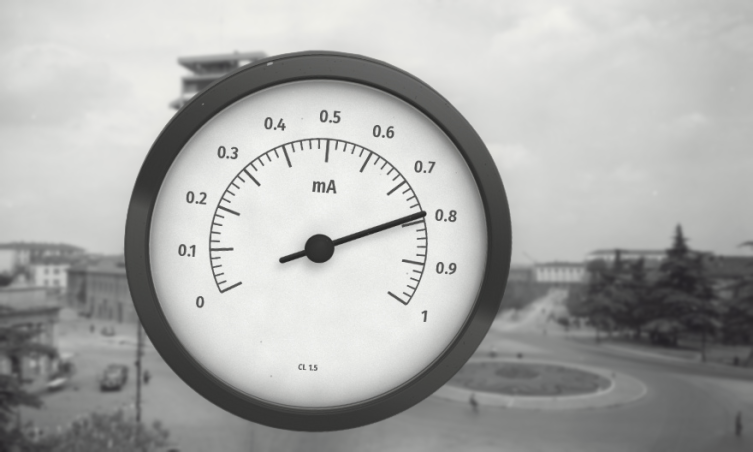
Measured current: 0.78
